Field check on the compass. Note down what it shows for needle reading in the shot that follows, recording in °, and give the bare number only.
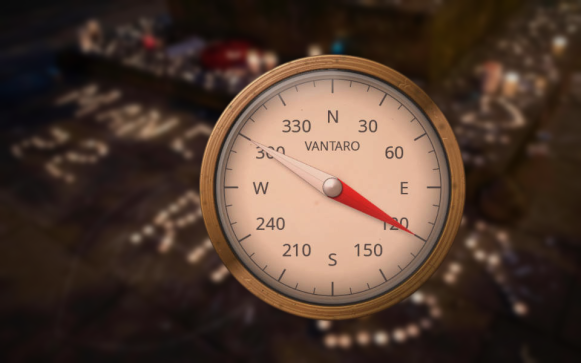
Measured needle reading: 120
